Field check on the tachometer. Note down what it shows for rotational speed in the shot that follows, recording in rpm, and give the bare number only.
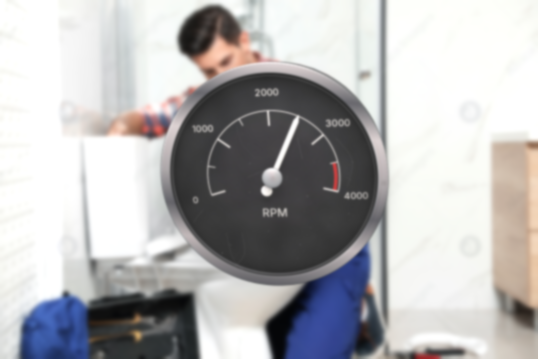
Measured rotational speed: 2500
